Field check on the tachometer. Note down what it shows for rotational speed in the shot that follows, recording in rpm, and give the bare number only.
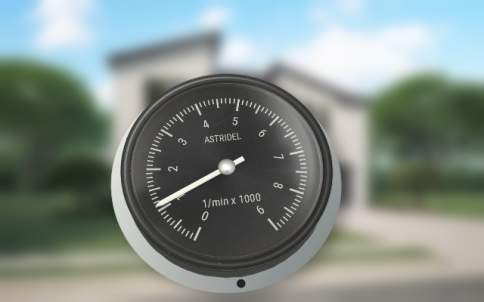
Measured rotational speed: 1100
